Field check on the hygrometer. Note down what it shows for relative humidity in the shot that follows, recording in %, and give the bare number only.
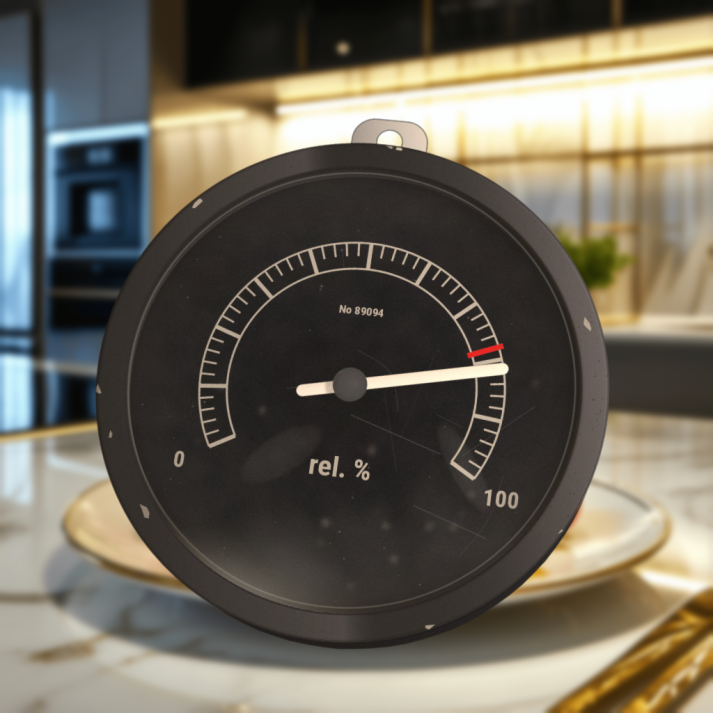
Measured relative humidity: 82
